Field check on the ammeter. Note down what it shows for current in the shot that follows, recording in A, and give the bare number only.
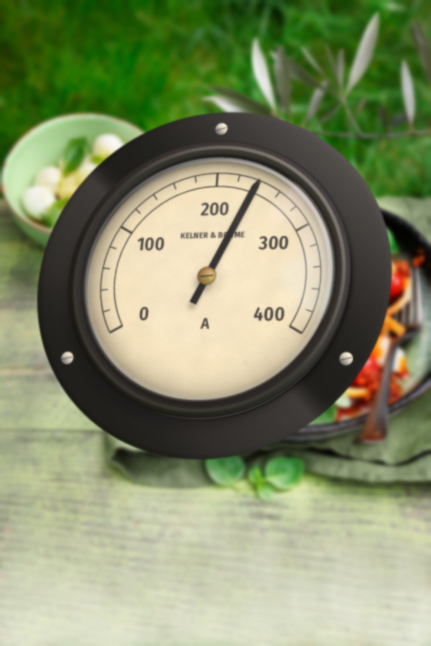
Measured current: 240
